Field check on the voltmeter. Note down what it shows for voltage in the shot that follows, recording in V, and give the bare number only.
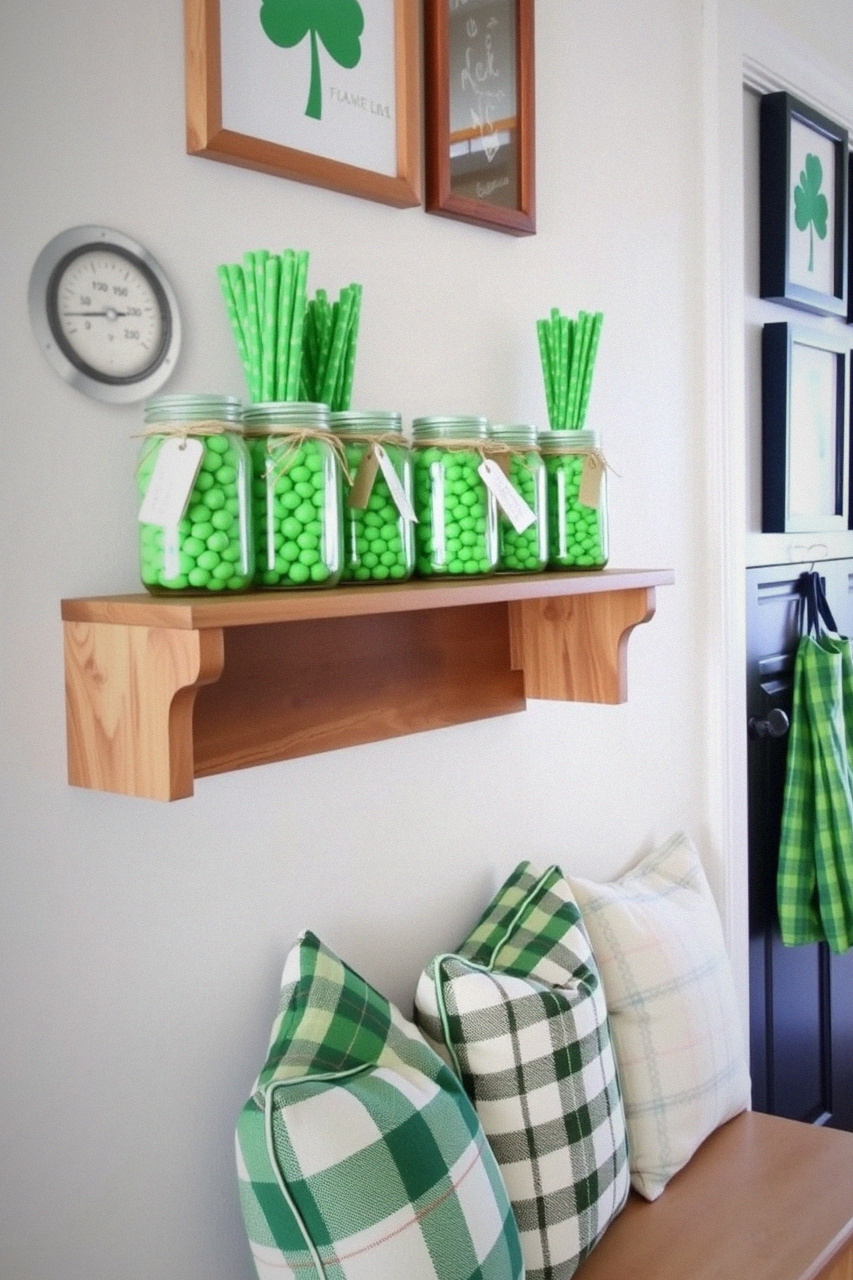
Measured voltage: 20
